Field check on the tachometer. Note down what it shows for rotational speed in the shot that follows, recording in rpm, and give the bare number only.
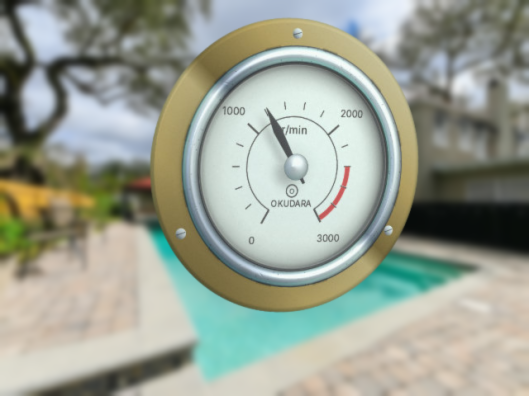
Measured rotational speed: 1200
